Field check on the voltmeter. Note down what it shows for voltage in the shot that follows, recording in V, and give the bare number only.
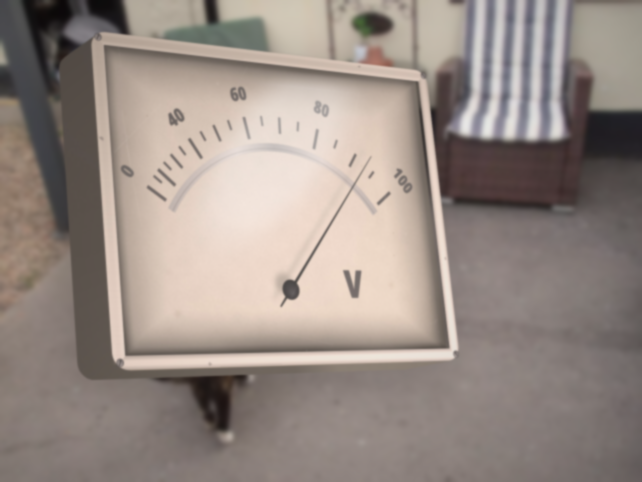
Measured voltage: 92.5
